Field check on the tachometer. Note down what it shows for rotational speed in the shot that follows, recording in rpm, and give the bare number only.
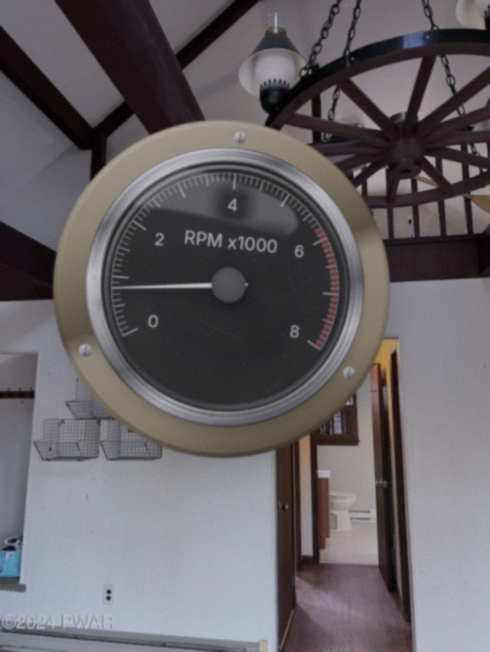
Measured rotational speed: 800
